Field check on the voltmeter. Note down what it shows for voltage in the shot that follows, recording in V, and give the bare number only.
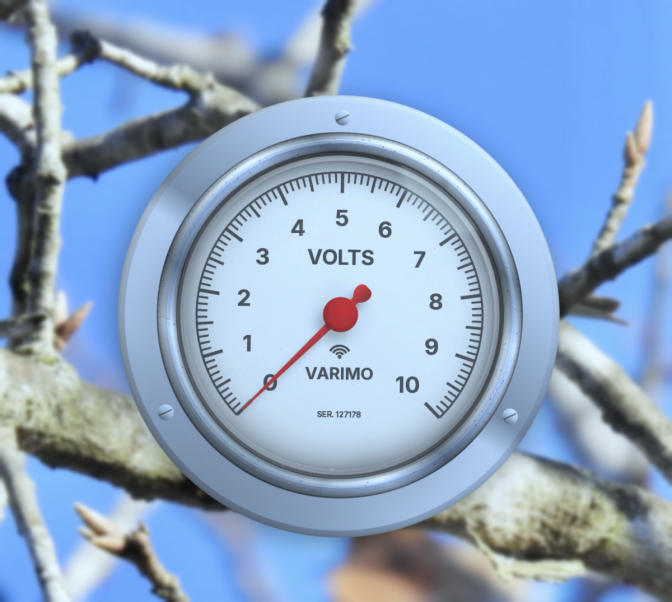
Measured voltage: 0
